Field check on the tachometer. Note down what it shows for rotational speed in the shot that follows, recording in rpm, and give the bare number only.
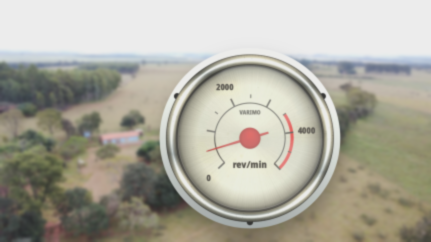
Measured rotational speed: 500
